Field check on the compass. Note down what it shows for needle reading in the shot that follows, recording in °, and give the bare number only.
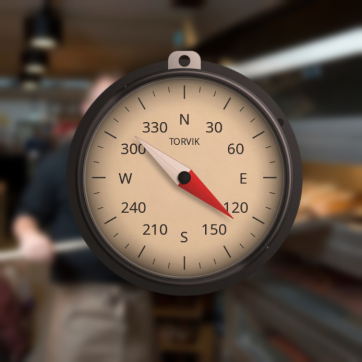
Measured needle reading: 130
